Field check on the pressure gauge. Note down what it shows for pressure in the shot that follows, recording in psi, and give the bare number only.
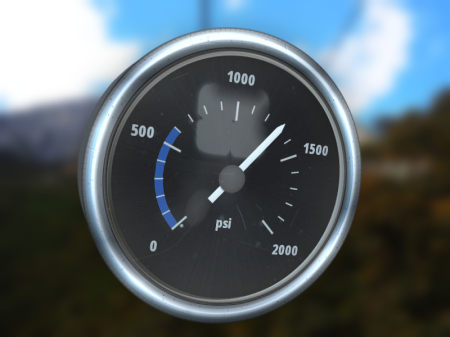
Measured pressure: 1300
